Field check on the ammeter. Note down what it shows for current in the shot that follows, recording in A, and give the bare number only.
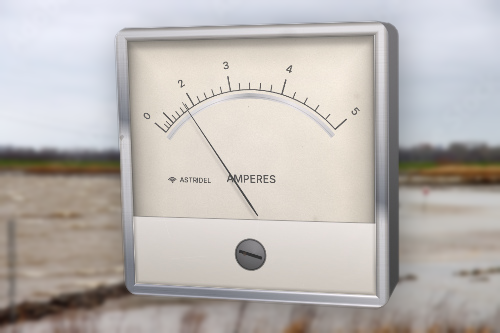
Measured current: 1.8
